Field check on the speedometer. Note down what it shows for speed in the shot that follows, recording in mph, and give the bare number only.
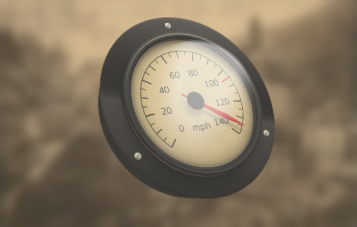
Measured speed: 135
